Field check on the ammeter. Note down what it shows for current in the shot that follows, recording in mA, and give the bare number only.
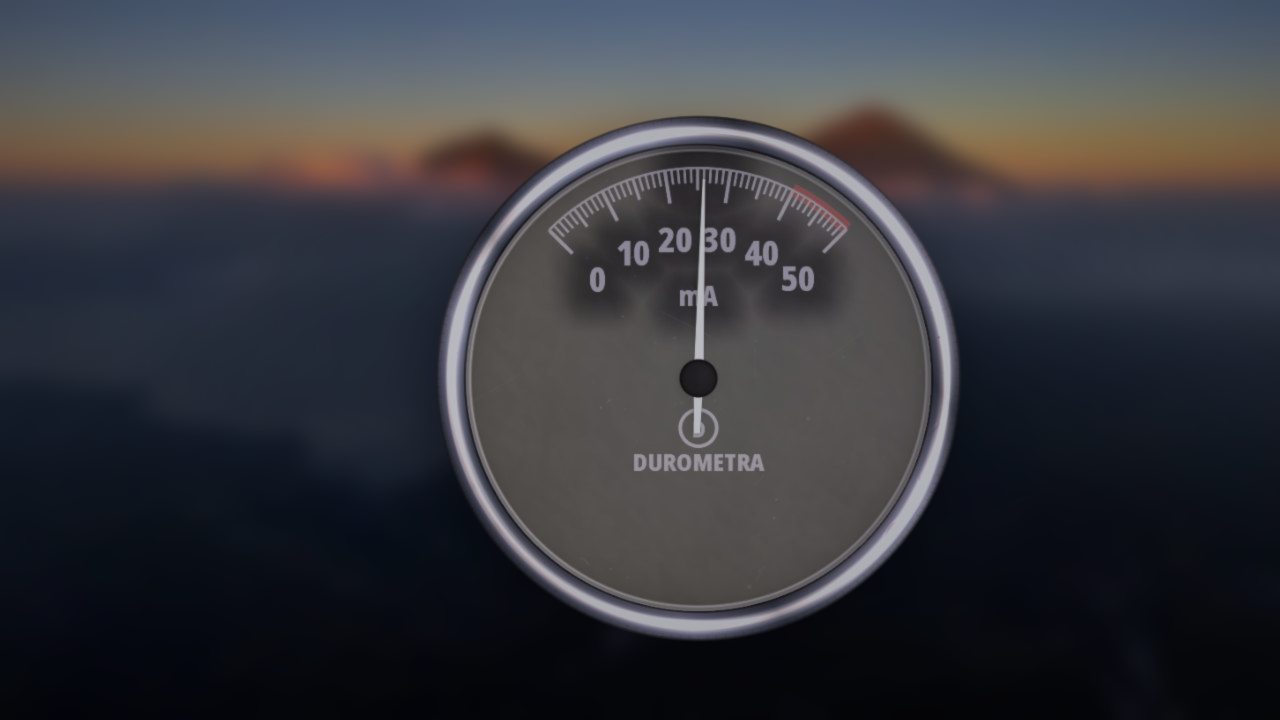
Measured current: 26
